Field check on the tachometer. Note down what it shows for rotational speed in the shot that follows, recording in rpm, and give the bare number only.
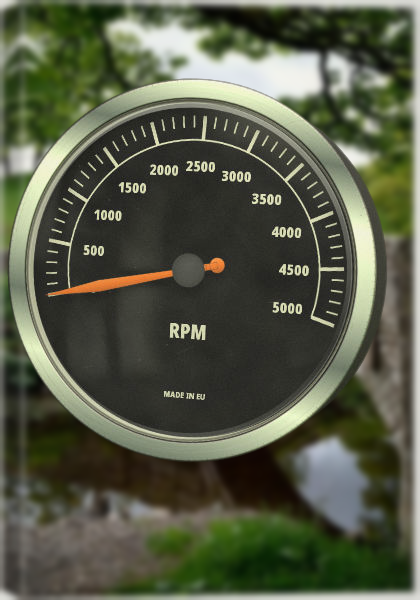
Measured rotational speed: 0
